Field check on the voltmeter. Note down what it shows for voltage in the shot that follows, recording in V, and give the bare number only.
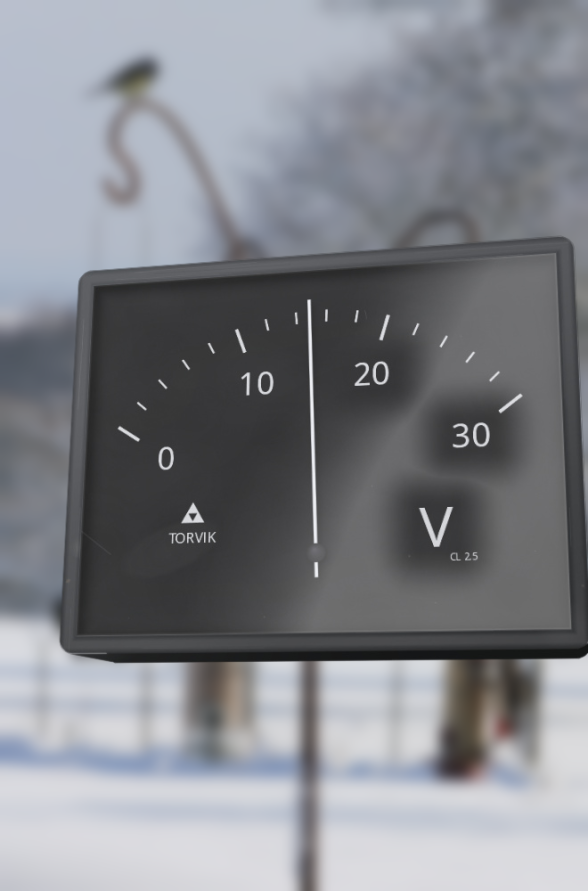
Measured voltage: 15
